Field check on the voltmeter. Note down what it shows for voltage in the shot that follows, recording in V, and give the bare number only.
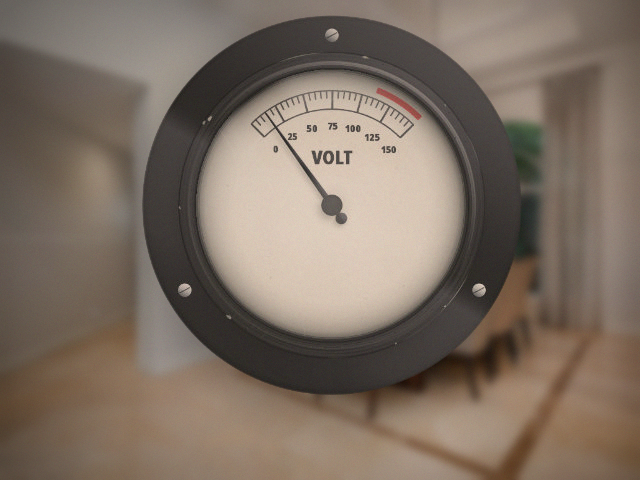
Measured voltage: 15
